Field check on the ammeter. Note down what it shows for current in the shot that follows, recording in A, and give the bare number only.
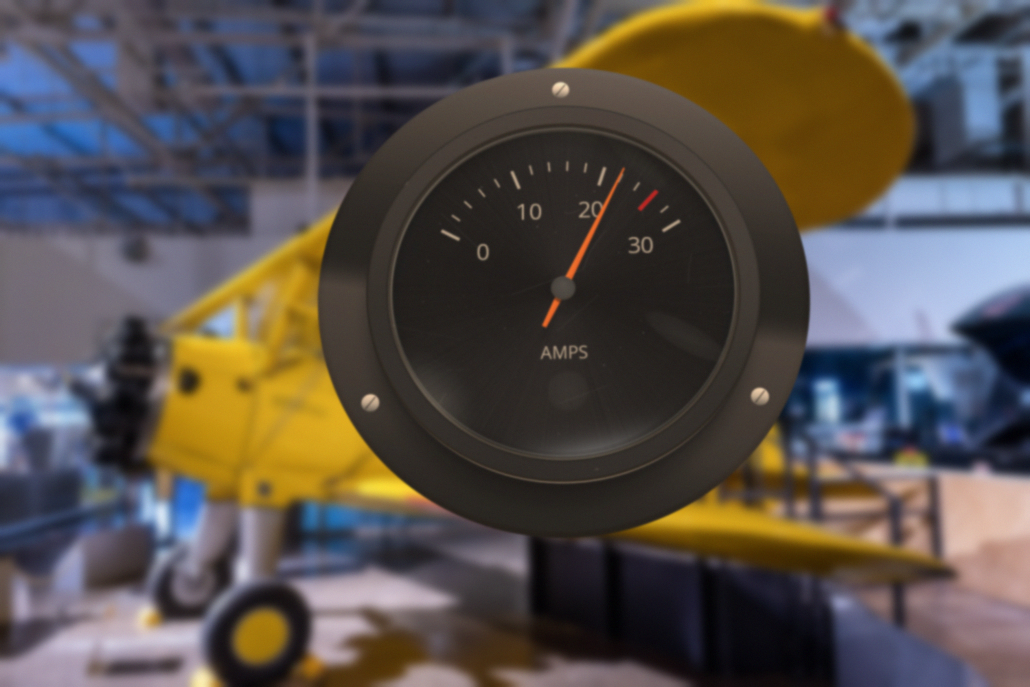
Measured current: 22
